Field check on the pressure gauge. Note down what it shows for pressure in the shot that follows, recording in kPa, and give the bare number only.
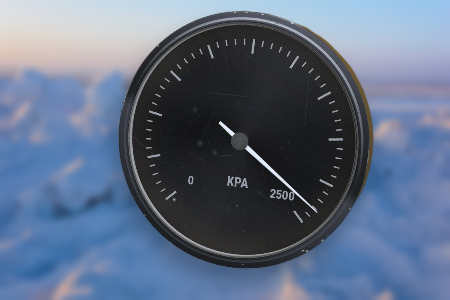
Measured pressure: 2400
